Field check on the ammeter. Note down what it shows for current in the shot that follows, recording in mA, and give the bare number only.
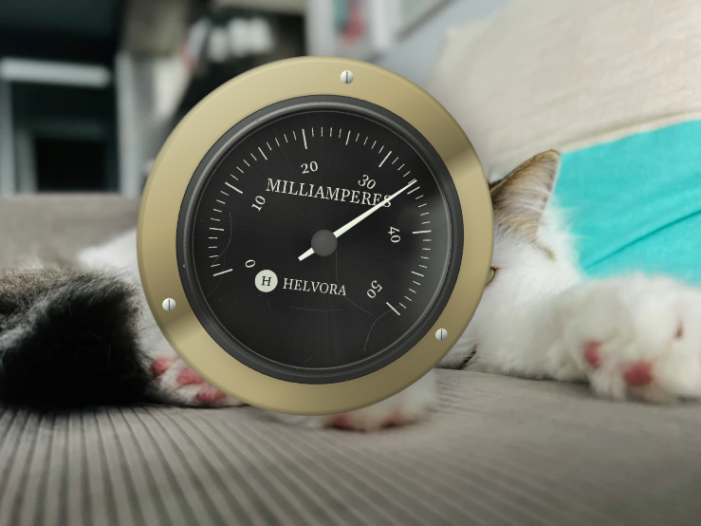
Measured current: 34
